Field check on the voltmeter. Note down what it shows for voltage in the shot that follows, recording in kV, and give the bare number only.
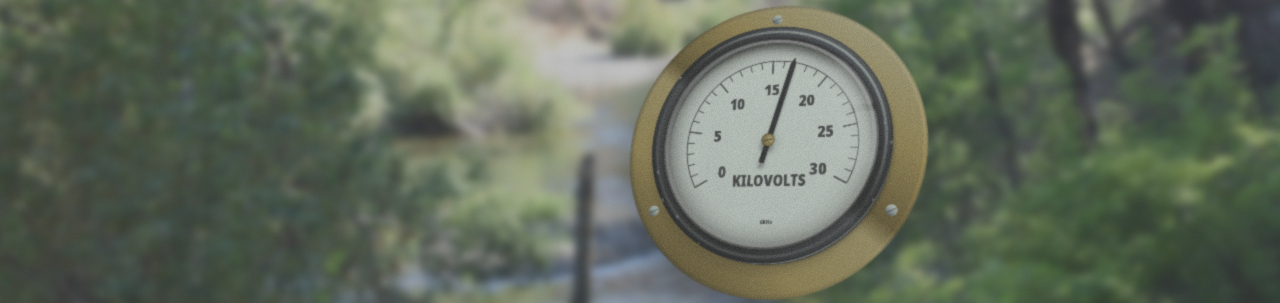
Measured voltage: 17
